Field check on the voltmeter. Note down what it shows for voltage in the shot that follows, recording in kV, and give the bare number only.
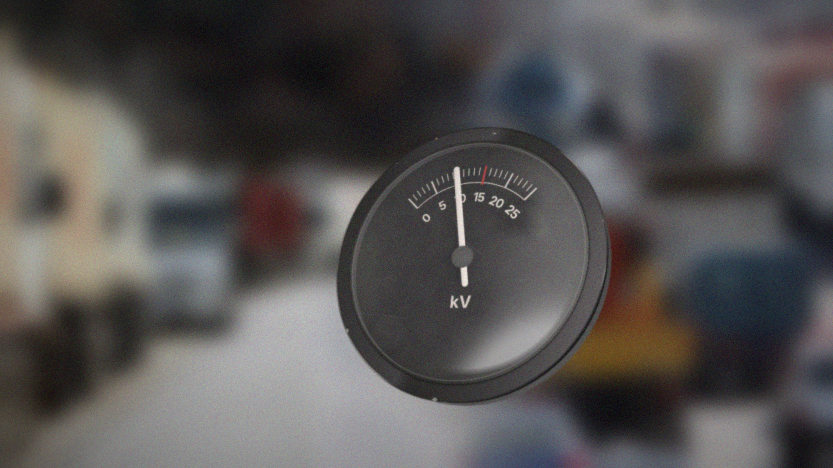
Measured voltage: 10
